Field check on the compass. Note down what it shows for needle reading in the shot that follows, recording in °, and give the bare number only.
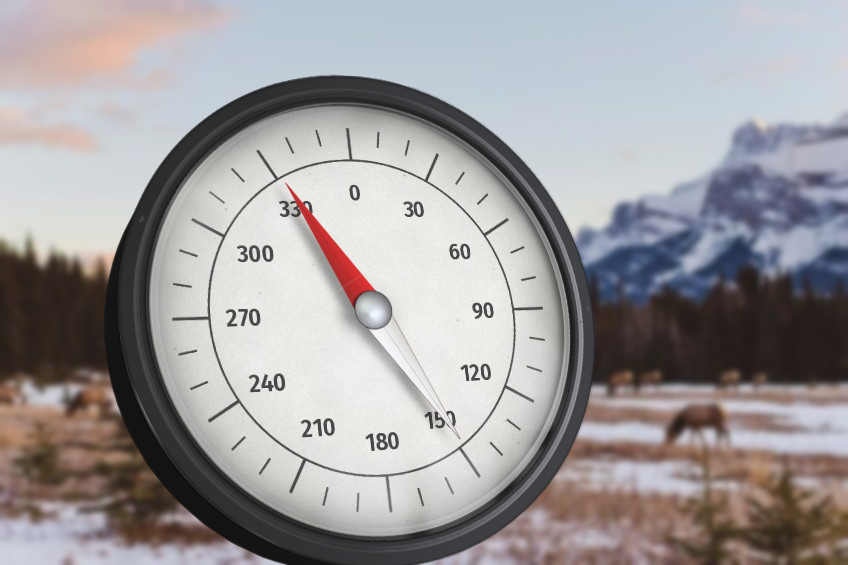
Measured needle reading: 330
